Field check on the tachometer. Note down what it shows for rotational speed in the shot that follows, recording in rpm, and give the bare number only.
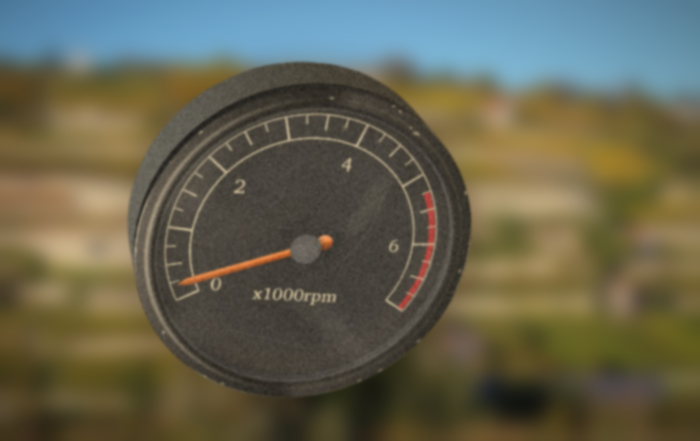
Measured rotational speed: 250
